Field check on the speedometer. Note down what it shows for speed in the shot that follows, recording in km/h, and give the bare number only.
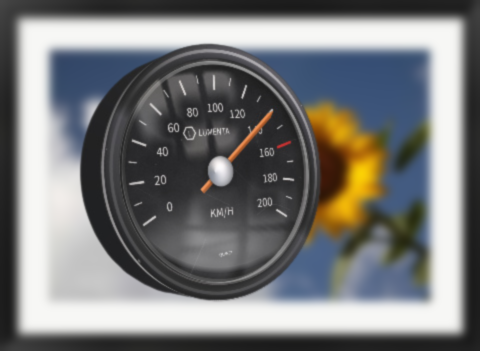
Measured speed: 140
